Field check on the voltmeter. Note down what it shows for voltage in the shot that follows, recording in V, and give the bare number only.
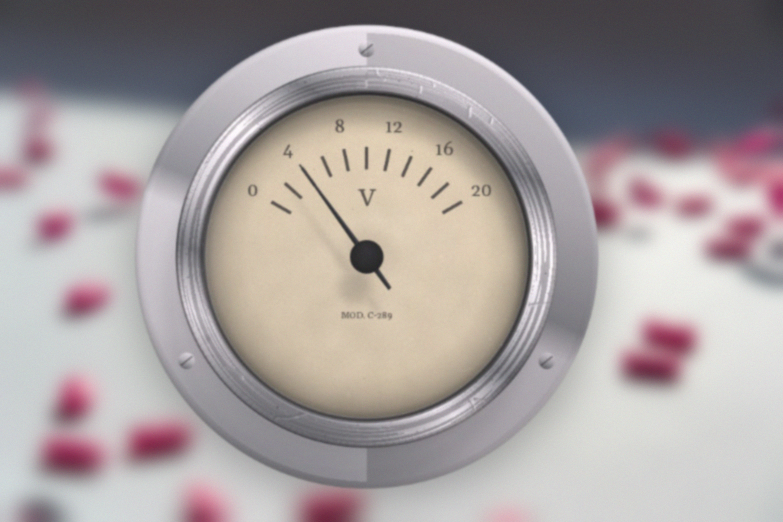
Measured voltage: 4
